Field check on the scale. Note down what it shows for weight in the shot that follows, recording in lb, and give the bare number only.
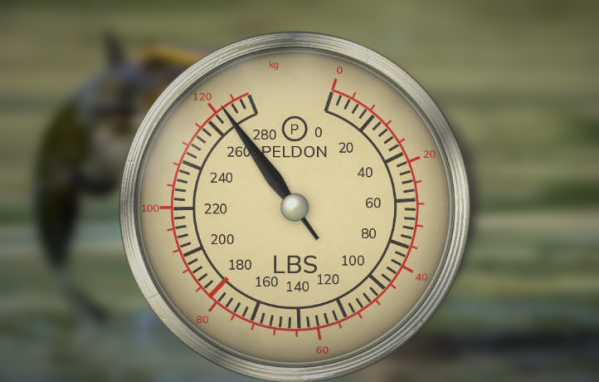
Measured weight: 268
